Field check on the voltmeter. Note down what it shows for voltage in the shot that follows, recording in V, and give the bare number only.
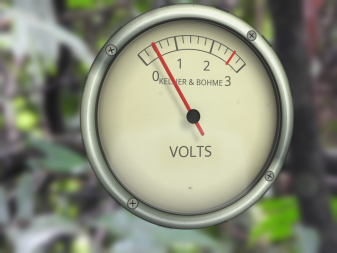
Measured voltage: 0.4
